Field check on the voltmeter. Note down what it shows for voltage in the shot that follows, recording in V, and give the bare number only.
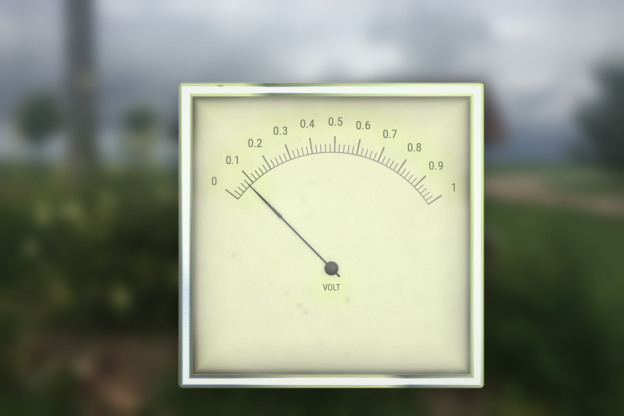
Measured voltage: 0.08
